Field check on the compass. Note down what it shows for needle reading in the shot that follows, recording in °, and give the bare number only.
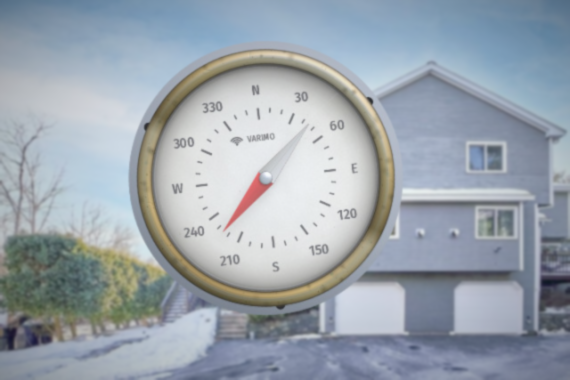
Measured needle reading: 225
